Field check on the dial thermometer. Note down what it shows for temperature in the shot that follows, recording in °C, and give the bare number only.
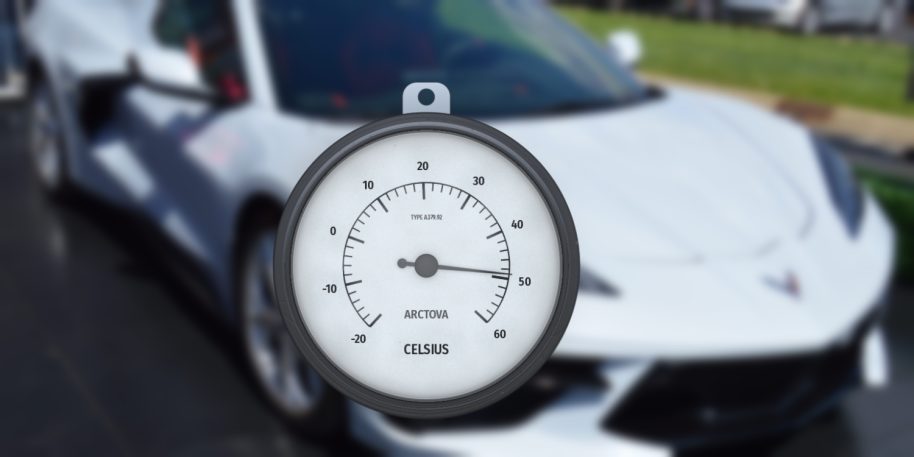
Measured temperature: 49
